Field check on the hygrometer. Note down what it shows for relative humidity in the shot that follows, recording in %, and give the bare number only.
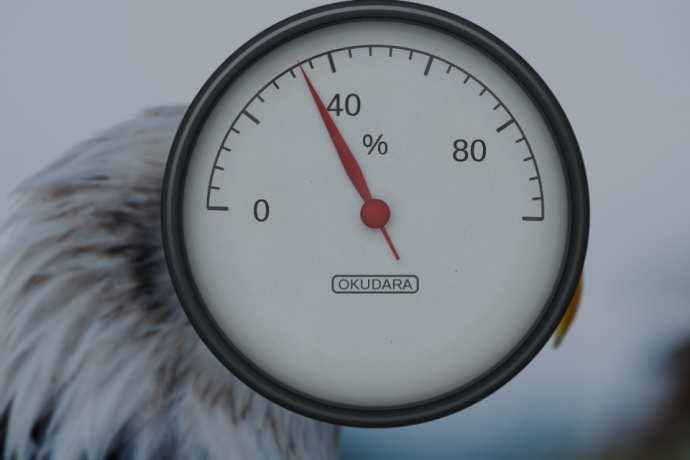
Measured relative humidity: 34
